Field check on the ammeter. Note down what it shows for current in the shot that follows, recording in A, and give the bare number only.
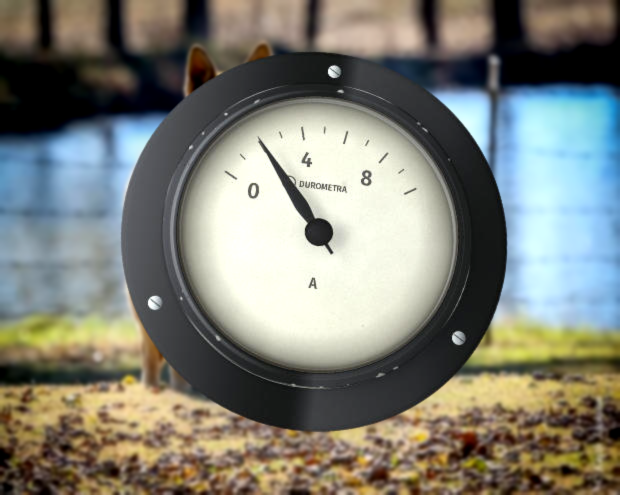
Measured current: 2
